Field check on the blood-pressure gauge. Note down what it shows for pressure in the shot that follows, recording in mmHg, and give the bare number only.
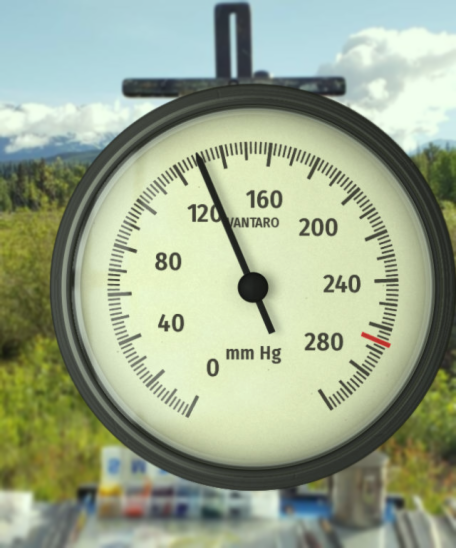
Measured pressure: 130
